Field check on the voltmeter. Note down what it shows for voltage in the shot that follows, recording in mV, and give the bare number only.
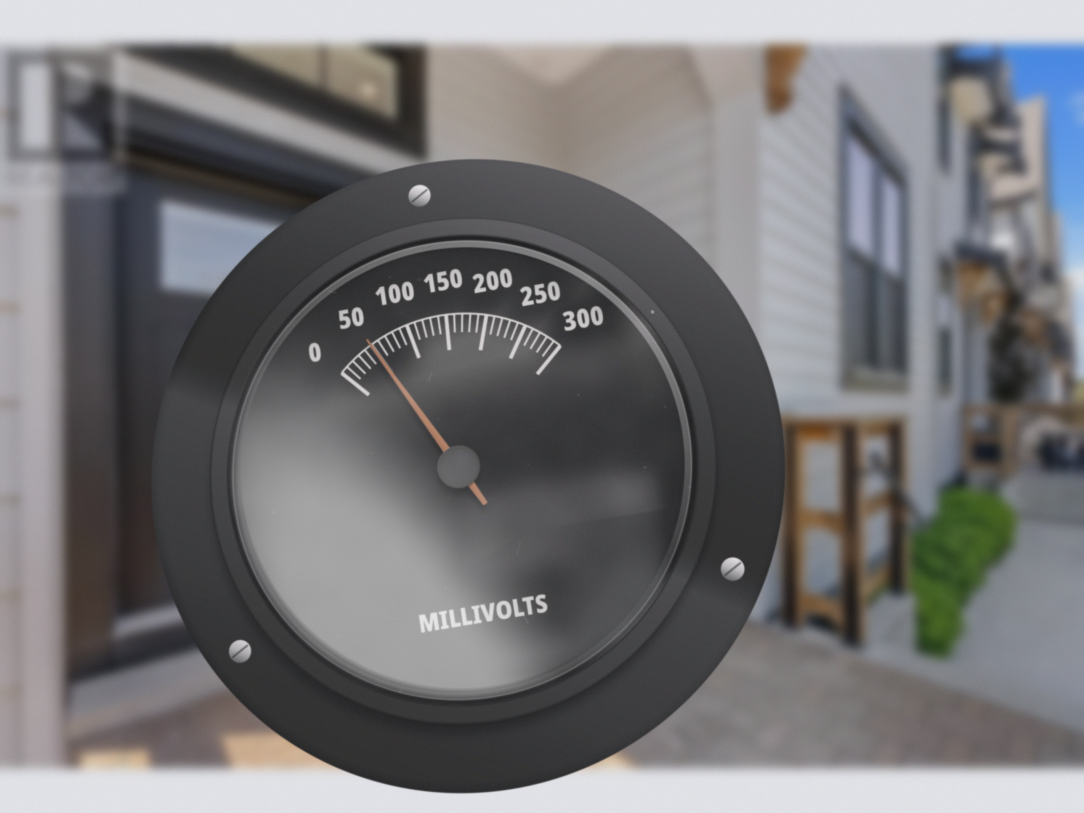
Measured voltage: 50
